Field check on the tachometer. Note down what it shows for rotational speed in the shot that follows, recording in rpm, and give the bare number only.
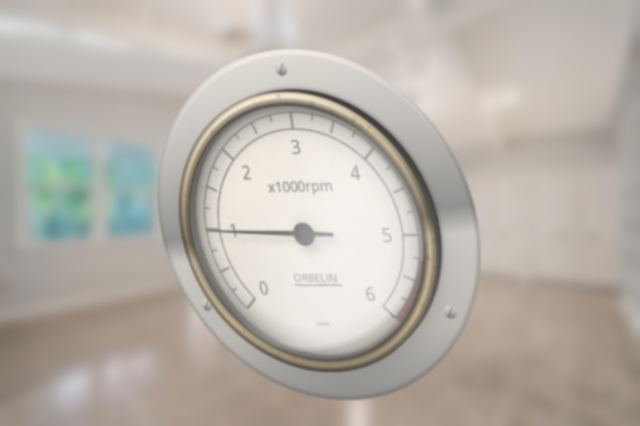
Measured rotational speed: 1000
